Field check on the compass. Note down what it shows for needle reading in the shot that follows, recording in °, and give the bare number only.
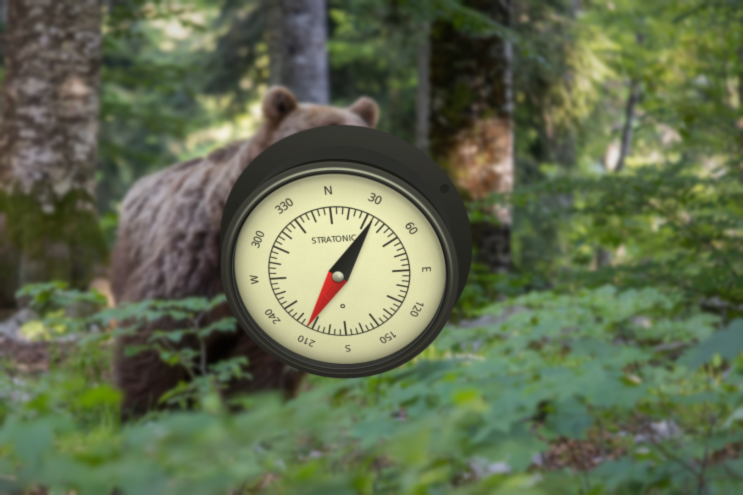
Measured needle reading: 215
